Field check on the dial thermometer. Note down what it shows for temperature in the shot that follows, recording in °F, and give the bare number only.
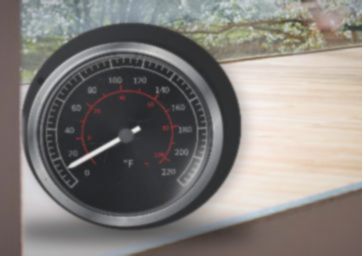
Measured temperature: 12
